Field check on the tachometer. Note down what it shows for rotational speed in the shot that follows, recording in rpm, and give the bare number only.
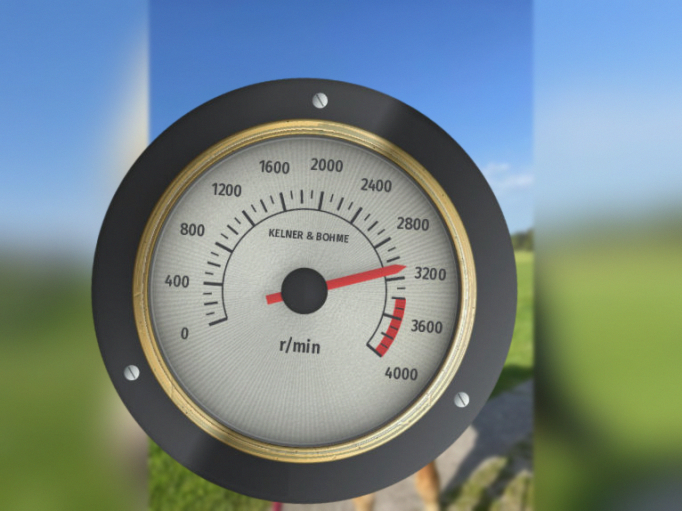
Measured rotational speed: 3100
